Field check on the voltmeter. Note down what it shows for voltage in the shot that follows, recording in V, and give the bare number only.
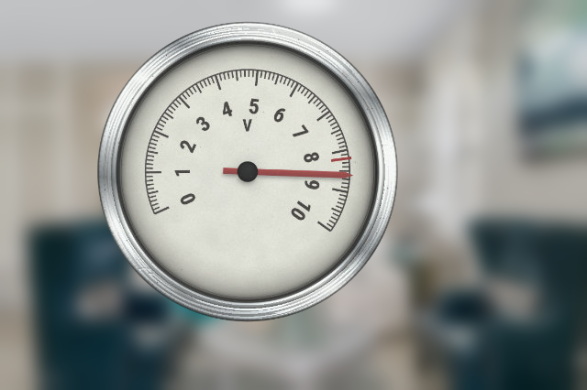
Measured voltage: 8.6
